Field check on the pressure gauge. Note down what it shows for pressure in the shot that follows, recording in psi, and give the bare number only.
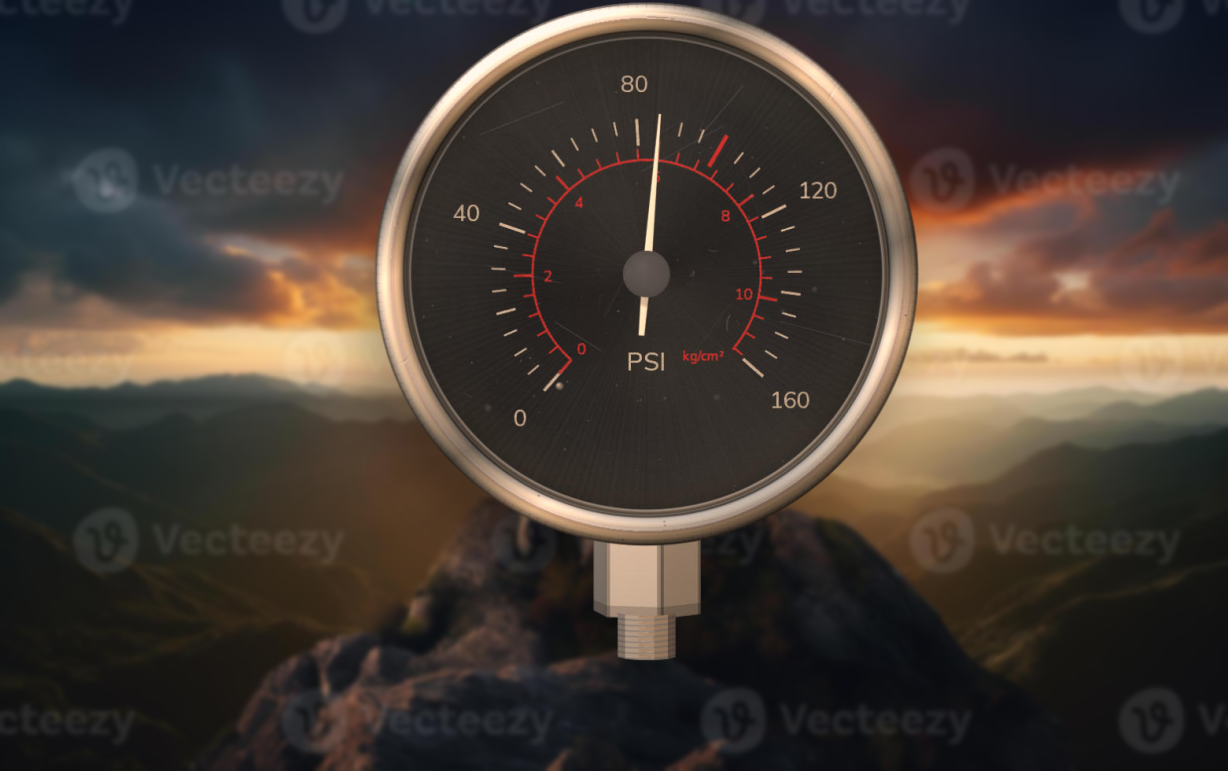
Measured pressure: 85
